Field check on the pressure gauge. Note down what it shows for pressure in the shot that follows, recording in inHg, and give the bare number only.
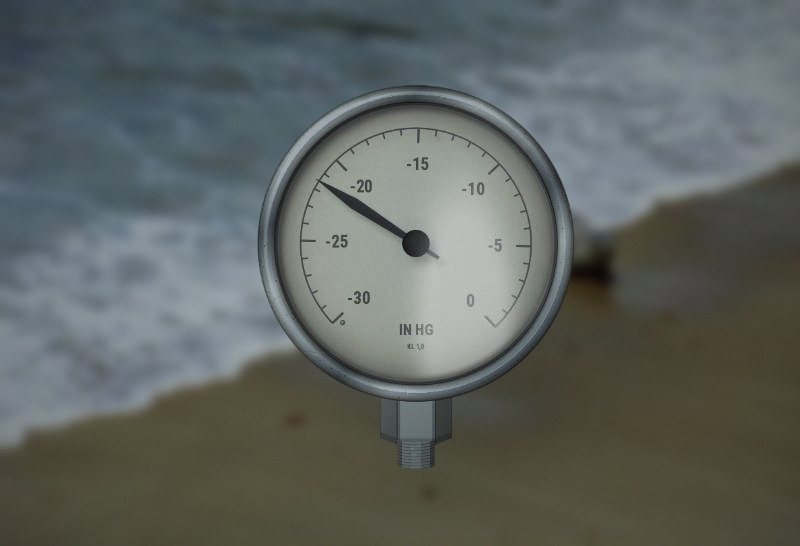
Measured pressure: -21.5
